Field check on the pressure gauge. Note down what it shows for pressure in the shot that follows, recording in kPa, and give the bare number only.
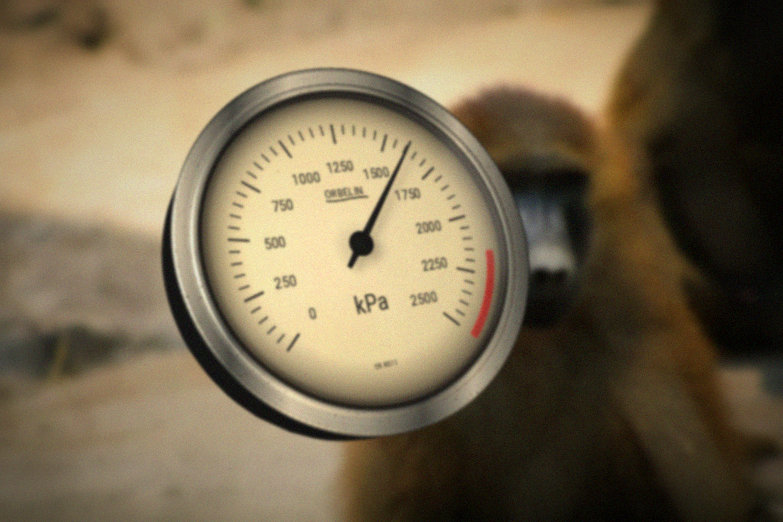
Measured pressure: 1600
